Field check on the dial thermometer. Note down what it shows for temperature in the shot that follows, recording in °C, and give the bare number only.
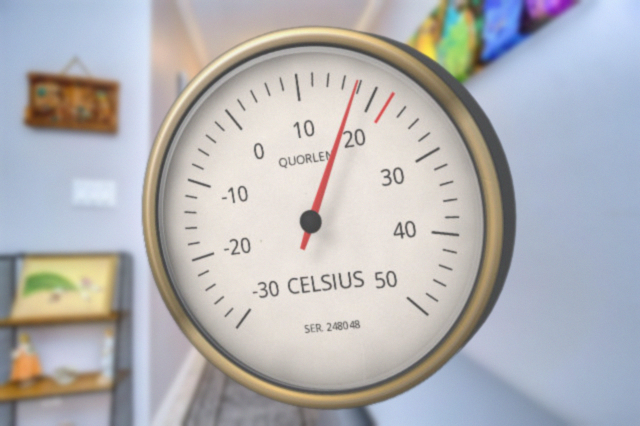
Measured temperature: 18
